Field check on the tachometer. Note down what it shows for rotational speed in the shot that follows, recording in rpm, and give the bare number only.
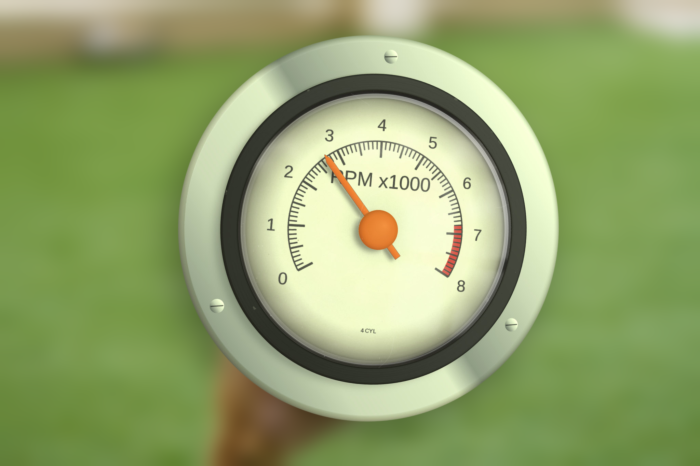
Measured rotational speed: 2700
